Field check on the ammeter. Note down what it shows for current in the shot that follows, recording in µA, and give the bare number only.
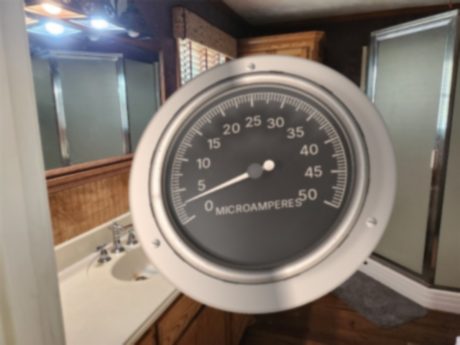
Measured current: 2.5
